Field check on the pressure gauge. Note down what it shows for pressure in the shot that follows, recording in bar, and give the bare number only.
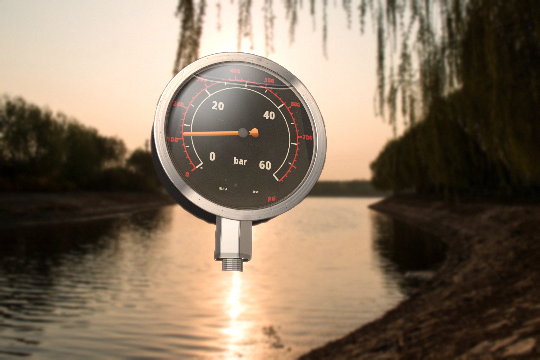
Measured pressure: 7.5
